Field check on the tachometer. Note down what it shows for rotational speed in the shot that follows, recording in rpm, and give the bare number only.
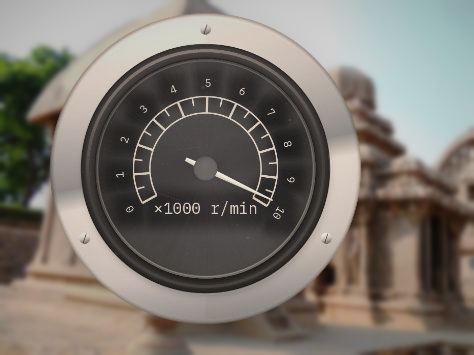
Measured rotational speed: 9750
